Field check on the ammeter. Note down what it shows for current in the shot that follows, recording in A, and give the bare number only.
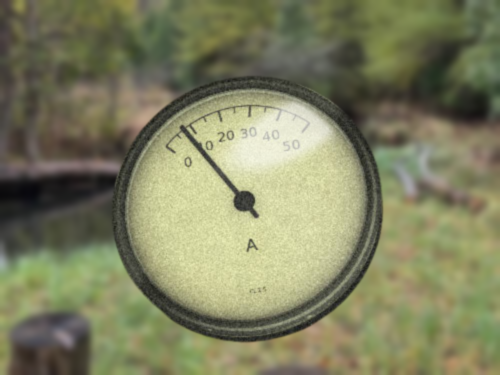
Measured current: 7.5
